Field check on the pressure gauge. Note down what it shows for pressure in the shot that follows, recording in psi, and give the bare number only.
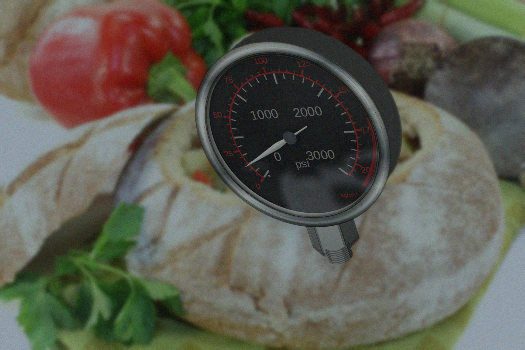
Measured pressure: 200
